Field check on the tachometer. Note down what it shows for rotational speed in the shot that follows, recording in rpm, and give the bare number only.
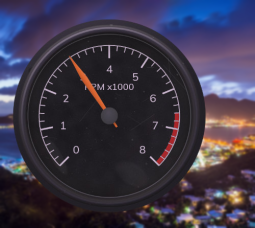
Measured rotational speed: 3000
